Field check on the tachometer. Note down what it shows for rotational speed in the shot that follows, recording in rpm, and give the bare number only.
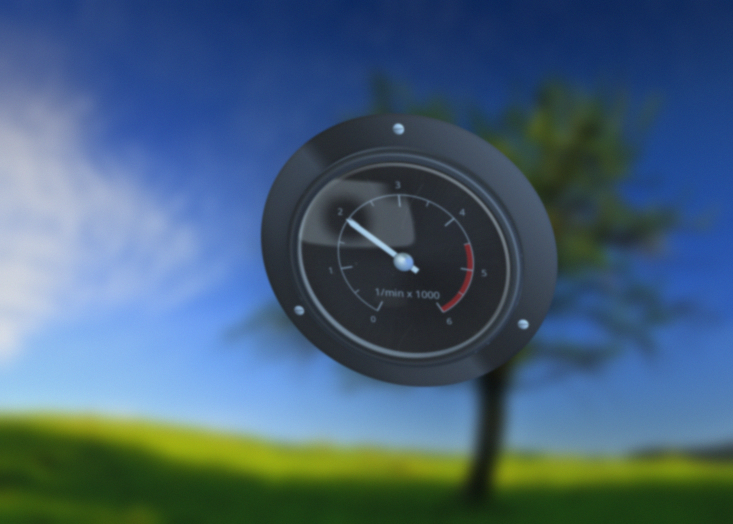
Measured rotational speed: 2000
